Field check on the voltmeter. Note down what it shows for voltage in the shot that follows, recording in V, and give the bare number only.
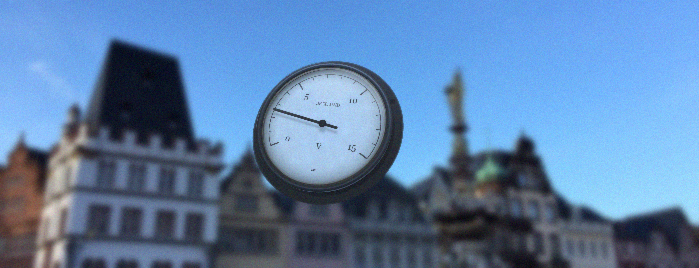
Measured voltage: 2.5
